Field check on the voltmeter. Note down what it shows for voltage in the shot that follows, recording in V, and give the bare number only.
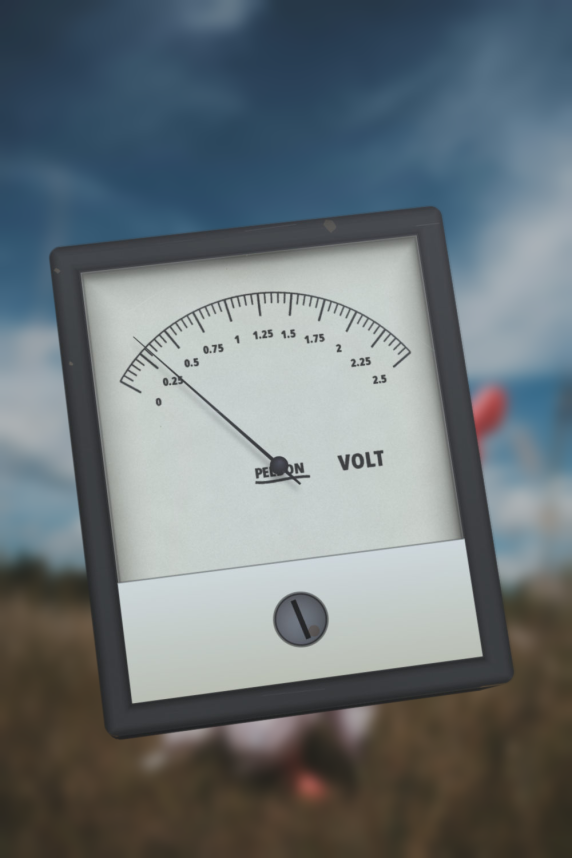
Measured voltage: 0.3
